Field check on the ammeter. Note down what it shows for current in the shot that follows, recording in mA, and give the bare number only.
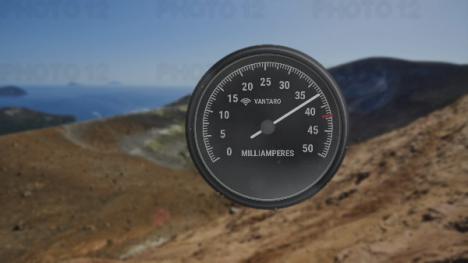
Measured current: 37.5
